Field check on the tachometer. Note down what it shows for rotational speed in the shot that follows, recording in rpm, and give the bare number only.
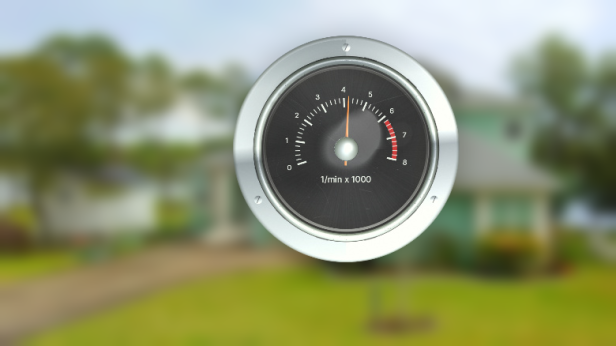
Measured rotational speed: 4200
